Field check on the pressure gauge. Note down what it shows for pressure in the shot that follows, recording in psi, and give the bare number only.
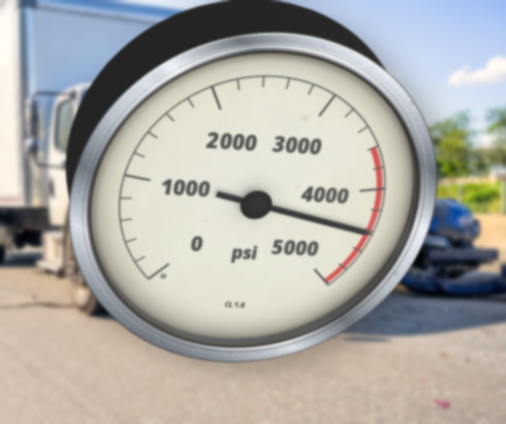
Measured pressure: 4400
